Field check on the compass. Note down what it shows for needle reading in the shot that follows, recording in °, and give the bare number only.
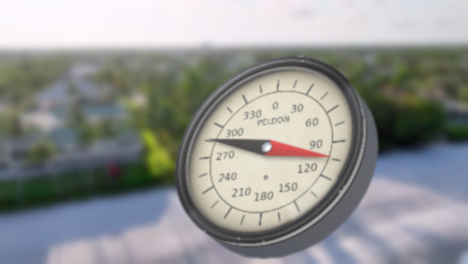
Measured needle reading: 105
